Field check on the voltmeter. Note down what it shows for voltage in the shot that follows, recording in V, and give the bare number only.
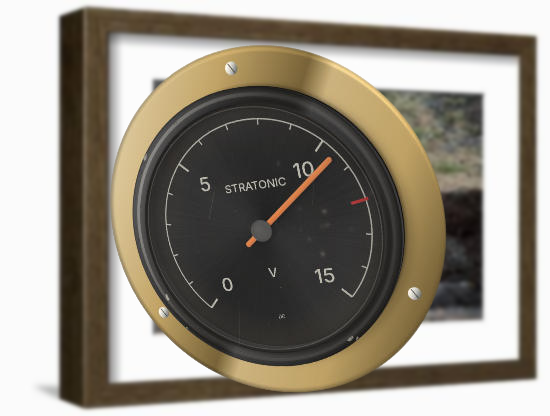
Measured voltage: 10.5
